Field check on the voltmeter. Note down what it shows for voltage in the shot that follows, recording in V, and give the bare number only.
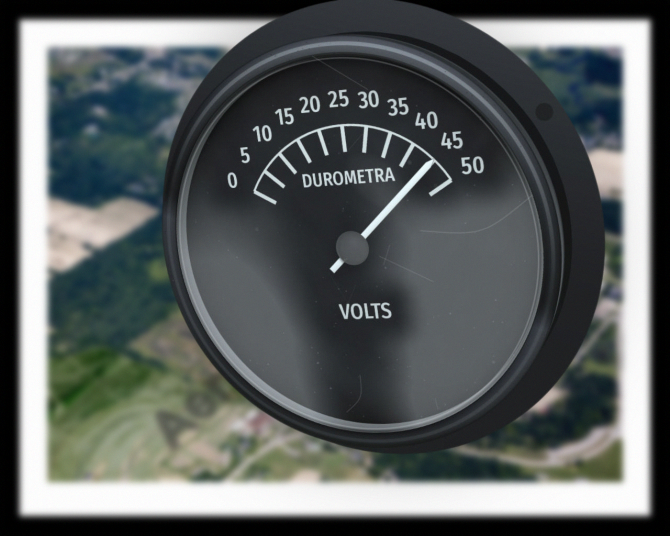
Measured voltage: 45
